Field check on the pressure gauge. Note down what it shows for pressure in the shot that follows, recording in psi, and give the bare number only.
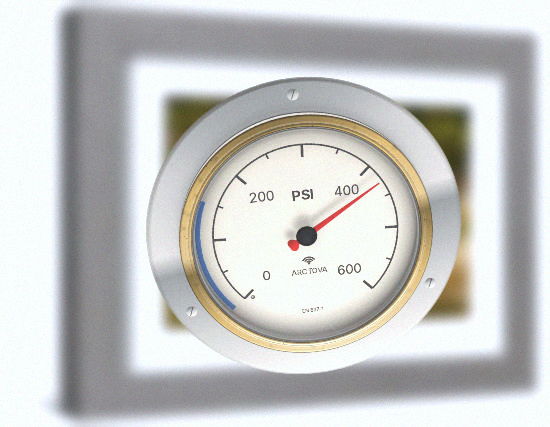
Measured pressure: 425
